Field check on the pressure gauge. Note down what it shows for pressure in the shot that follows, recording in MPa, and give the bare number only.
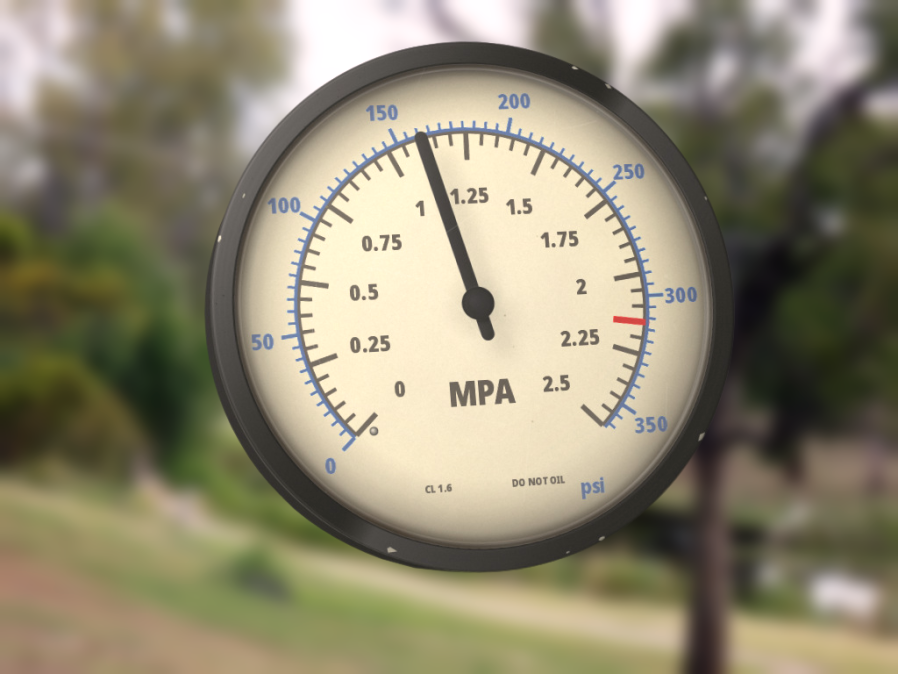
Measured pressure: 1.1
